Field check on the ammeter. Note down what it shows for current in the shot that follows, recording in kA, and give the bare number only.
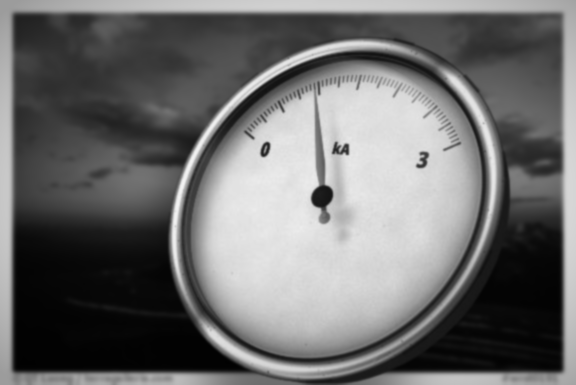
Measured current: 1
